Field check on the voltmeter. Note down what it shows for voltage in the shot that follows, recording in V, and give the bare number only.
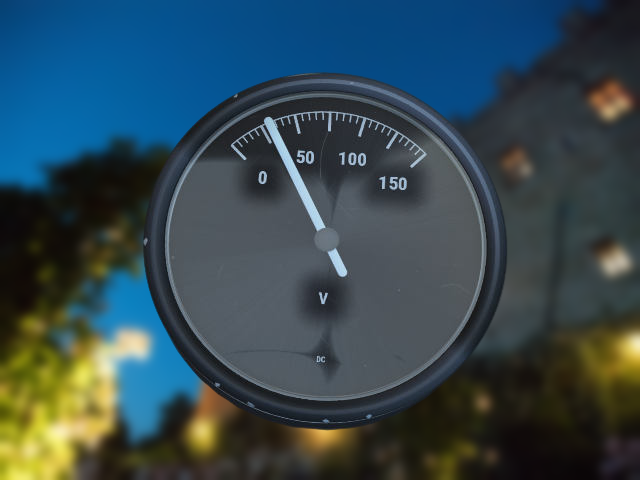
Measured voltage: 30
